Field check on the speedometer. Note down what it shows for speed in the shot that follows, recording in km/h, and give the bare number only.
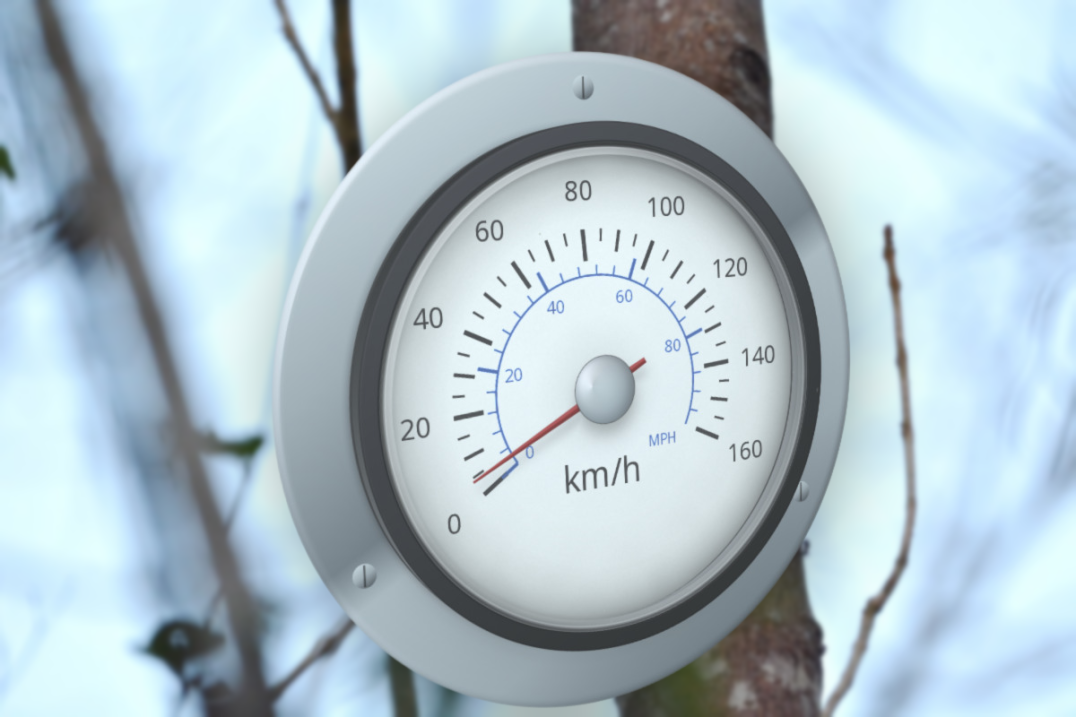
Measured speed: 5
